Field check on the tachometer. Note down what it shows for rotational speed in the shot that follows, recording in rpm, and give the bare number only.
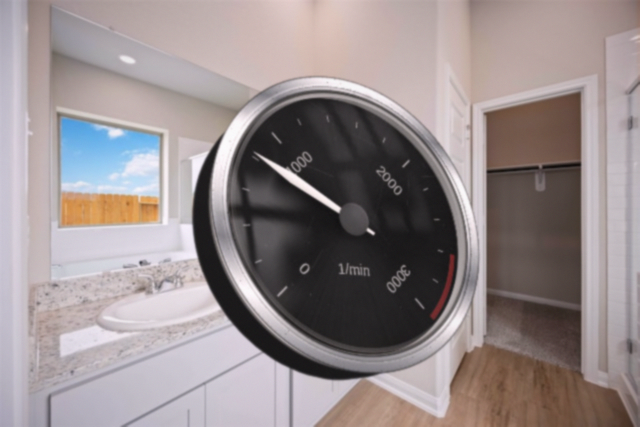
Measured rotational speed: 800
